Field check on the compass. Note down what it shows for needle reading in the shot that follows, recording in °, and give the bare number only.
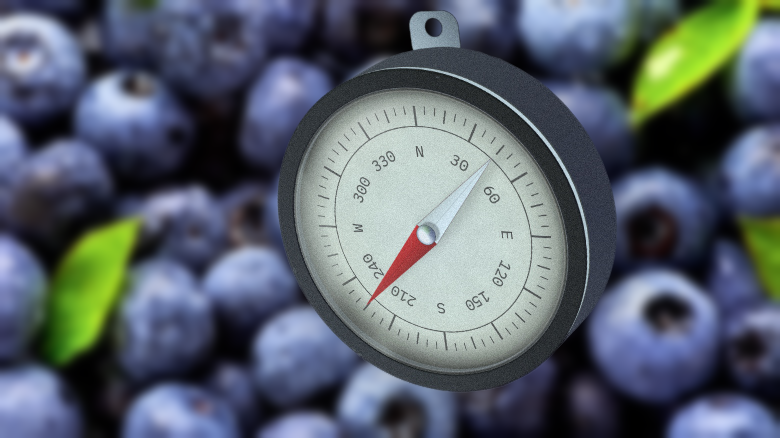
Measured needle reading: 225
